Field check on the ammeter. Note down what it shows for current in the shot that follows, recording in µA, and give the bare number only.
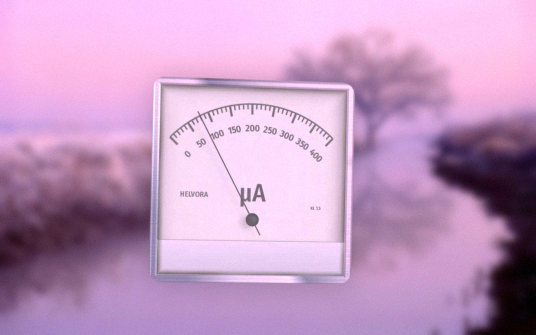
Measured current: 80
